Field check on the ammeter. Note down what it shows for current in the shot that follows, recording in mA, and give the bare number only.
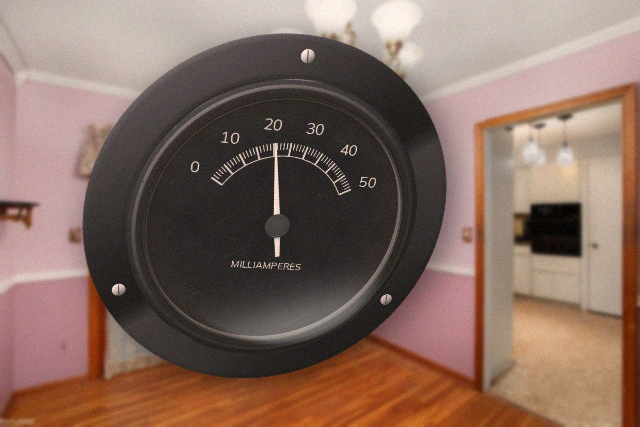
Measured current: 20
